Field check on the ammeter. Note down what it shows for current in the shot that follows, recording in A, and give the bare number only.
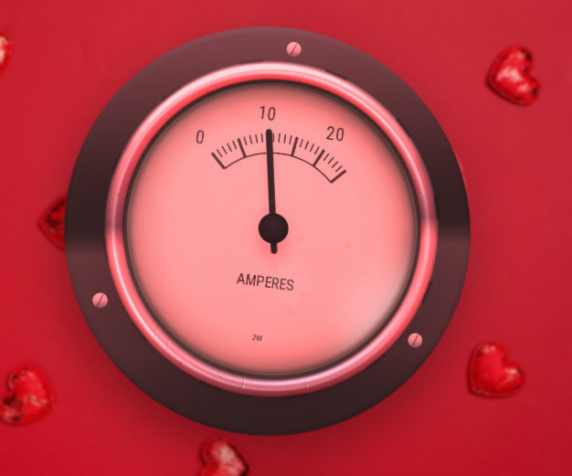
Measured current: 10
